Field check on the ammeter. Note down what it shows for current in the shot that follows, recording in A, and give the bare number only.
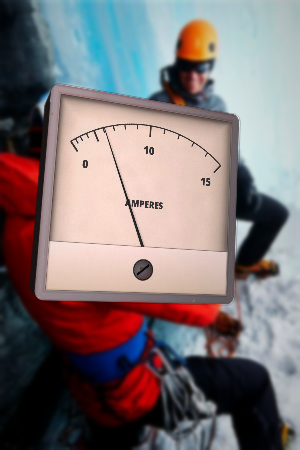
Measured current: 6
